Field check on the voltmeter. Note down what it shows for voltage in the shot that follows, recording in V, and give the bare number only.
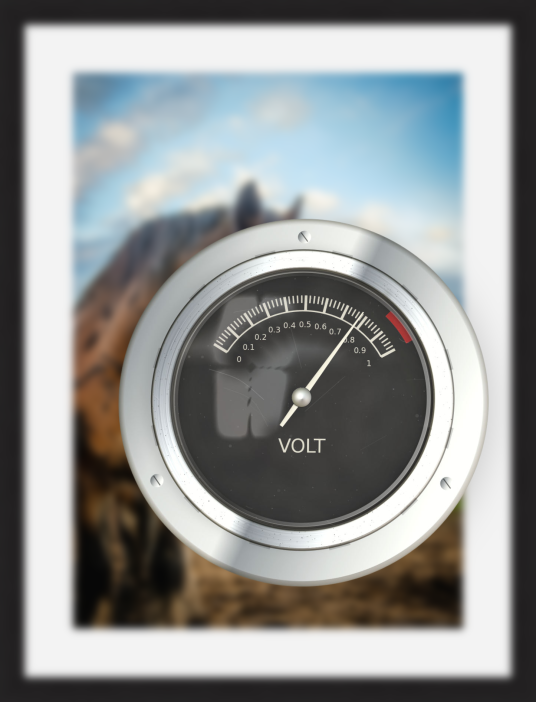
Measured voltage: 0.78
